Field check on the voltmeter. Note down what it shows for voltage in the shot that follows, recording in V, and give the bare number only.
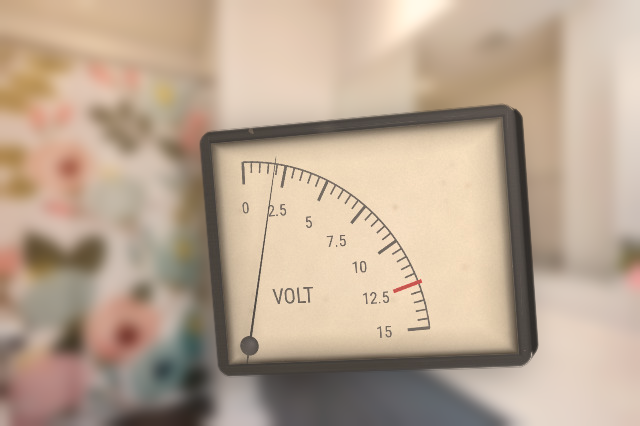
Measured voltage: 2
